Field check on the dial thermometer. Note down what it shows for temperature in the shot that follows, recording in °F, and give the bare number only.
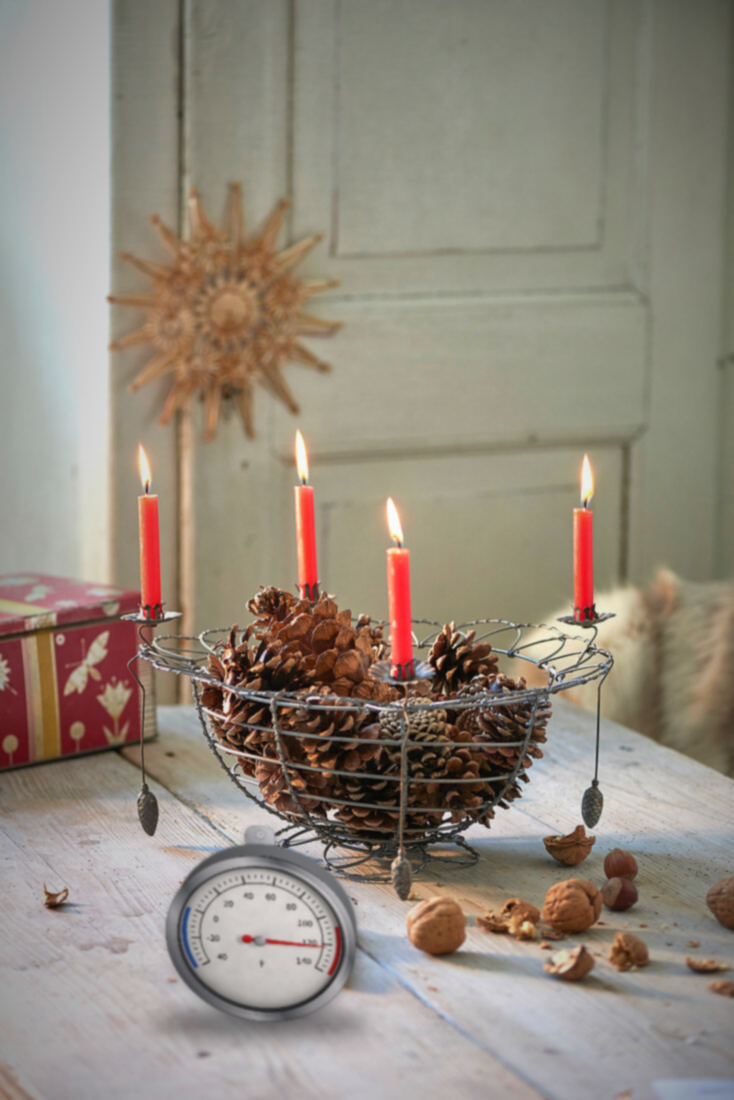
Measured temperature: 120
